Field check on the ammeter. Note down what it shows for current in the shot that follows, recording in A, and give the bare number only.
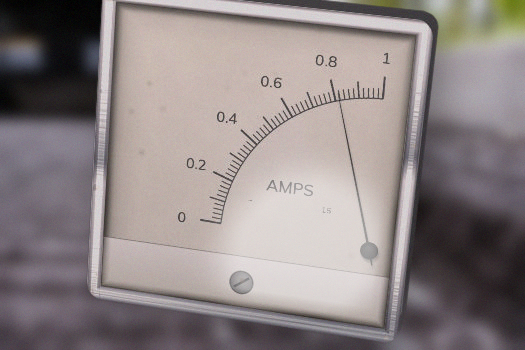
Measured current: 0.82
